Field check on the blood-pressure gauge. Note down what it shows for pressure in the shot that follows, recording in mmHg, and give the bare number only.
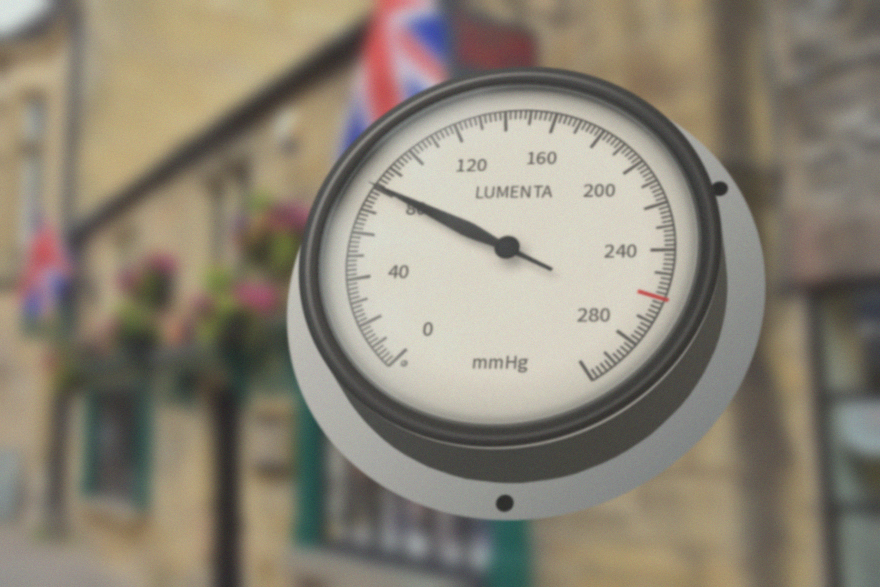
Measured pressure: 80
